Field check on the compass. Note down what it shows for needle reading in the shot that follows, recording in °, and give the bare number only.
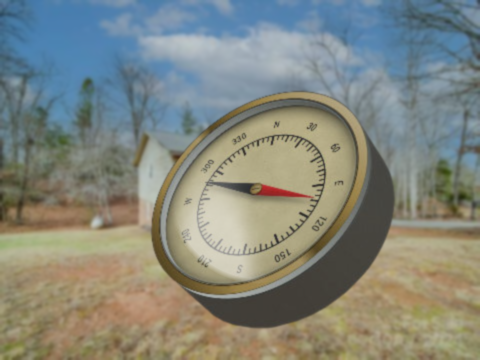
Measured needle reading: 105
